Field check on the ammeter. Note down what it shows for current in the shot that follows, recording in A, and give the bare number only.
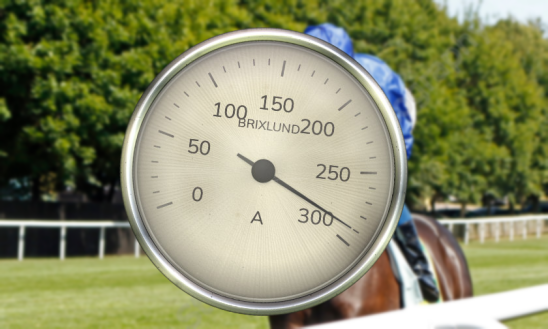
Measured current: 290
